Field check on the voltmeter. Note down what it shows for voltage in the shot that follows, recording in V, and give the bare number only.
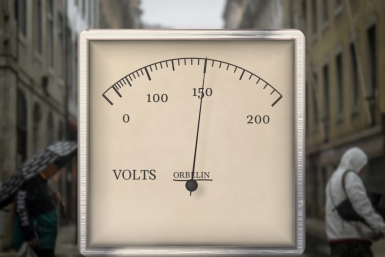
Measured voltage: 150
